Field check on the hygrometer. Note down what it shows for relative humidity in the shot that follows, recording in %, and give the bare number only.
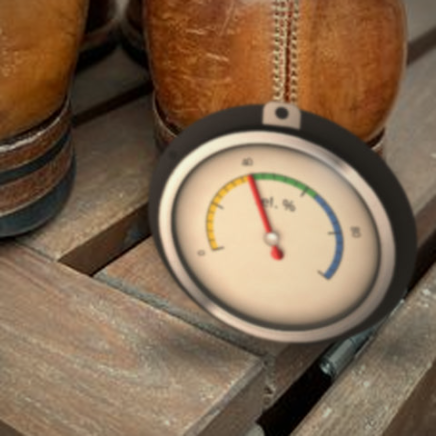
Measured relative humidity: 40
